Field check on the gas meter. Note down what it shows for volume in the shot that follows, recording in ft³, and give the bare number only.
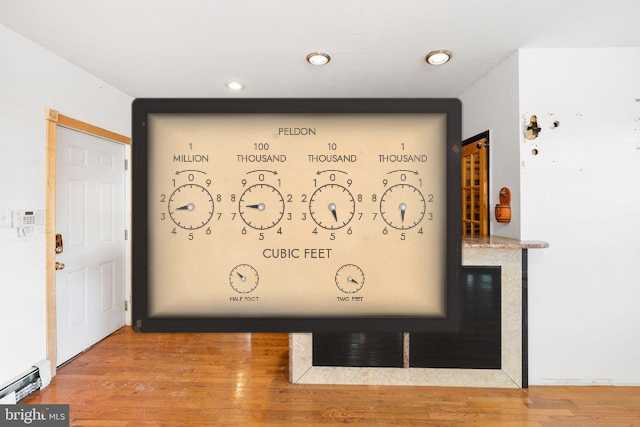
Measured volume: 275500
